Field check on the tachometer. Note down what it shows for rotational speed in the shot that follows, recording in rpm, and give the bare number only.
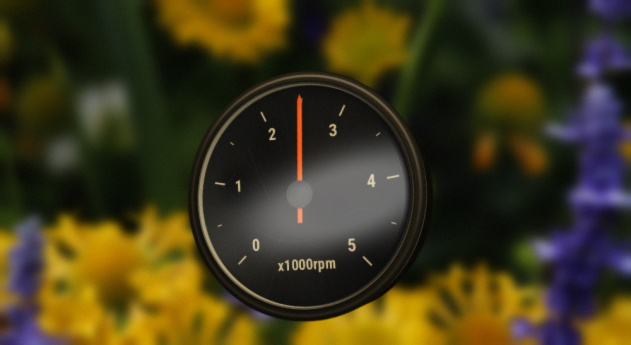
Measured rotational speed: 2500
